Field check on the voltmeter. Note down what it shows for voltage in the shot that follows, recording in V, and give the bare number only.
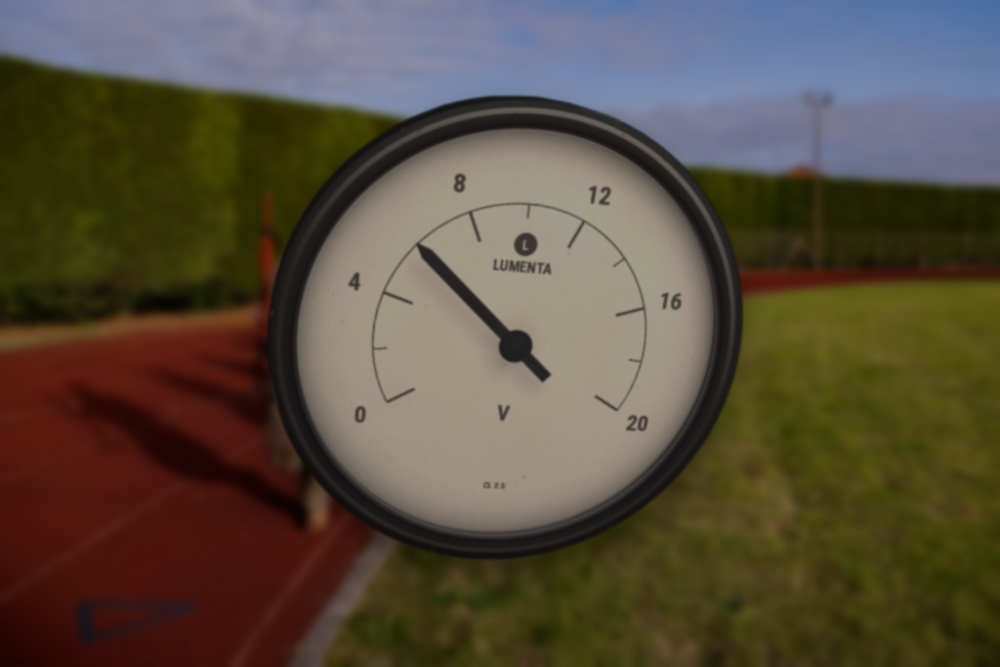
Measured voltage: 6
